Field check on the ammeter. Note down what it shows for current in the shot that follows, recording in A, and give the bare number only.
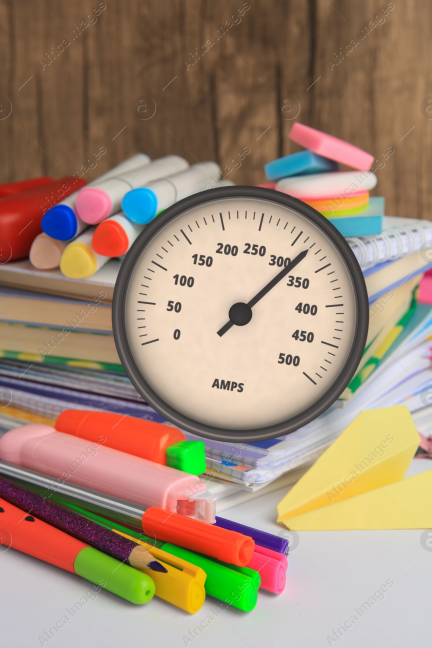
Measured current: 320
